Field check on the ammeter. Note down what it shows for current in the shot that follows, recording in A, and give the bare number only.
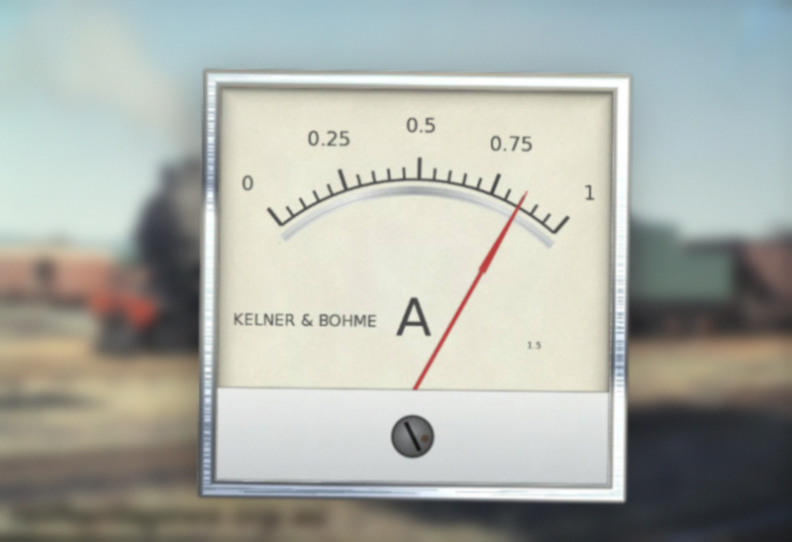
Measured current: 0.85
